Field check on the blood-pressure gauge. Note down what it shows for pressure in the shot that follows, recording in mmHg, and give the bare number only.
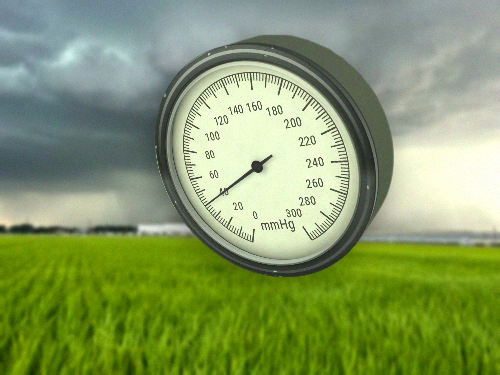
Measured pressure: 40
